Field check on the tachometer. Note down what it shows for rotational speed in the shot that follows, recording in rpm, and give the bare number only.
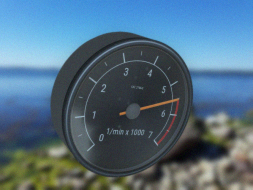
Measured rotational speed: 5500
